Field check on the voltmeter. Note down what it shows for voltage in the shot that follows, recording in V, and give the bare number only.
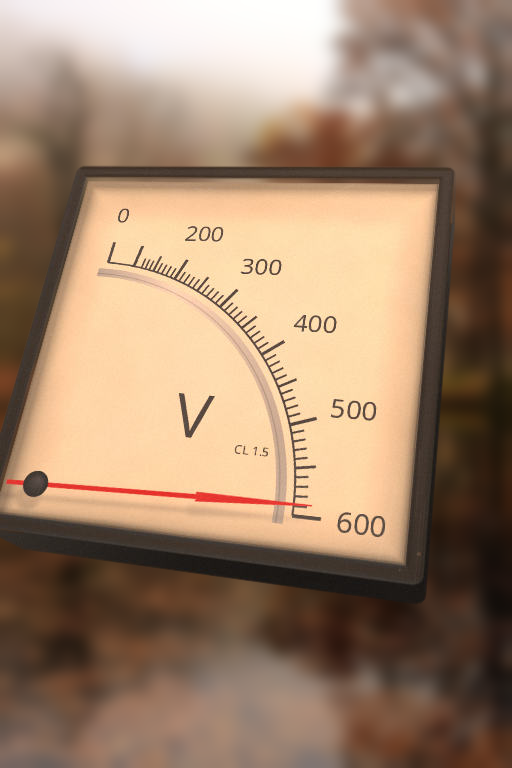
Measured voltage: 590
